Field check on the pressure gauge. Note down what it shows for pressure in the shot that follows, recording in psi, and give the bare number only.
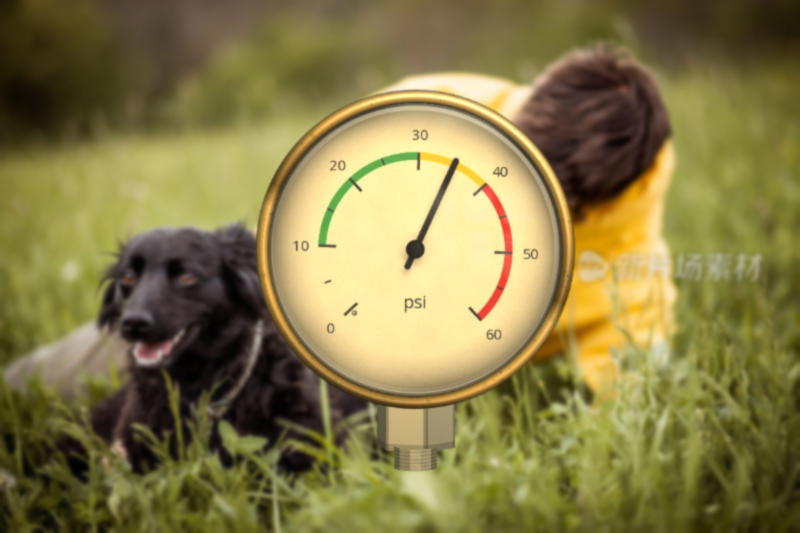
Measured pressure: 35
